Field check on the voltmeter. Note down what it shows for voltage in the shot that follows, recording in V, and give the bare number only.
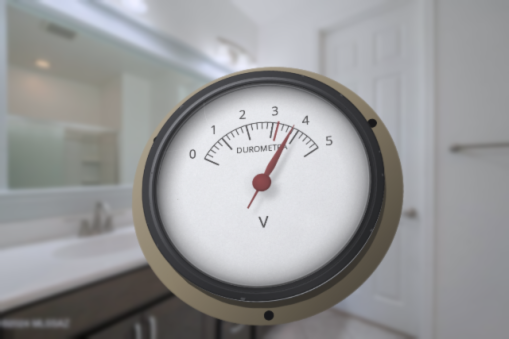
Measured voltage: 3.8
